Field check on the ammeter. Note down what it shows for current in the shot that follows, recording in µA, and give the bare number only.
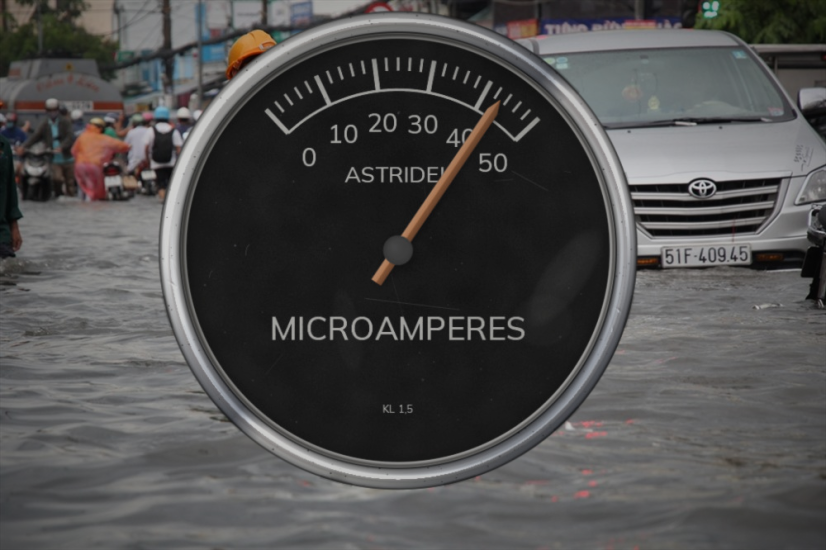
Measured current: 43
